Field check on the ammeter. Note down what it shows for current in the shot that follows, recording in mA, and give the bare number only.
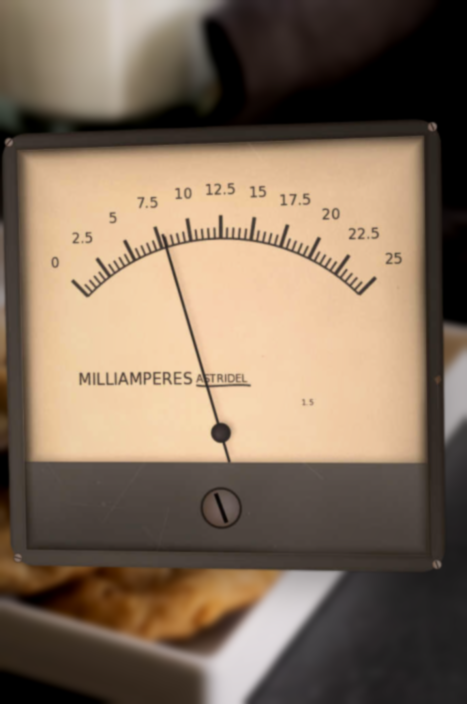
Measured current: 8
